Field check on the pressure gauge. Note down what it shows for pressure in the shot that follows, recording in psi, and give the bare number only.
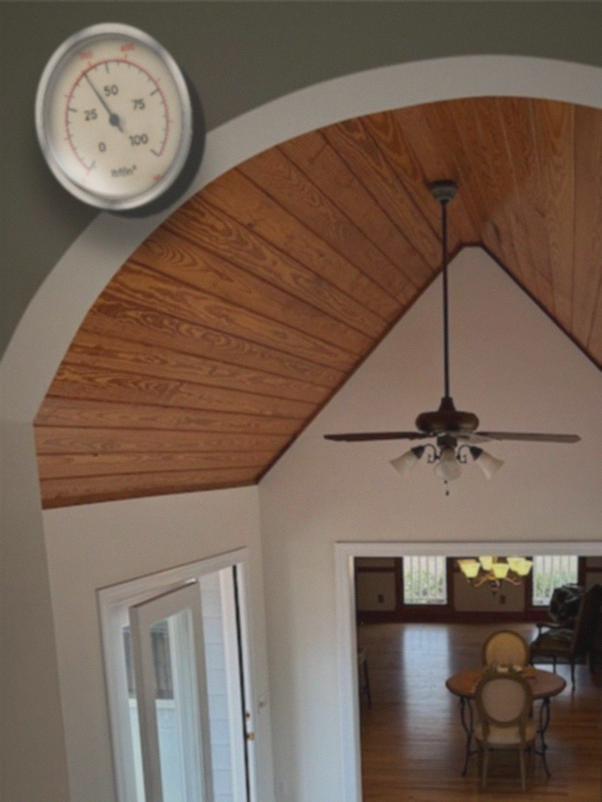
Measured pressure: 40
